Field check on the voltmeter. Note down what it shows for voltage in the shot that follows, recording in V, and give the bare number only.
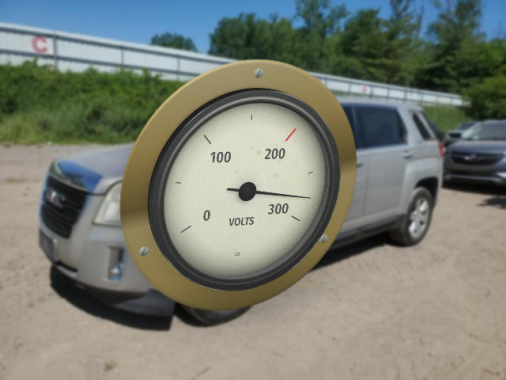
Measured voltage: 275
